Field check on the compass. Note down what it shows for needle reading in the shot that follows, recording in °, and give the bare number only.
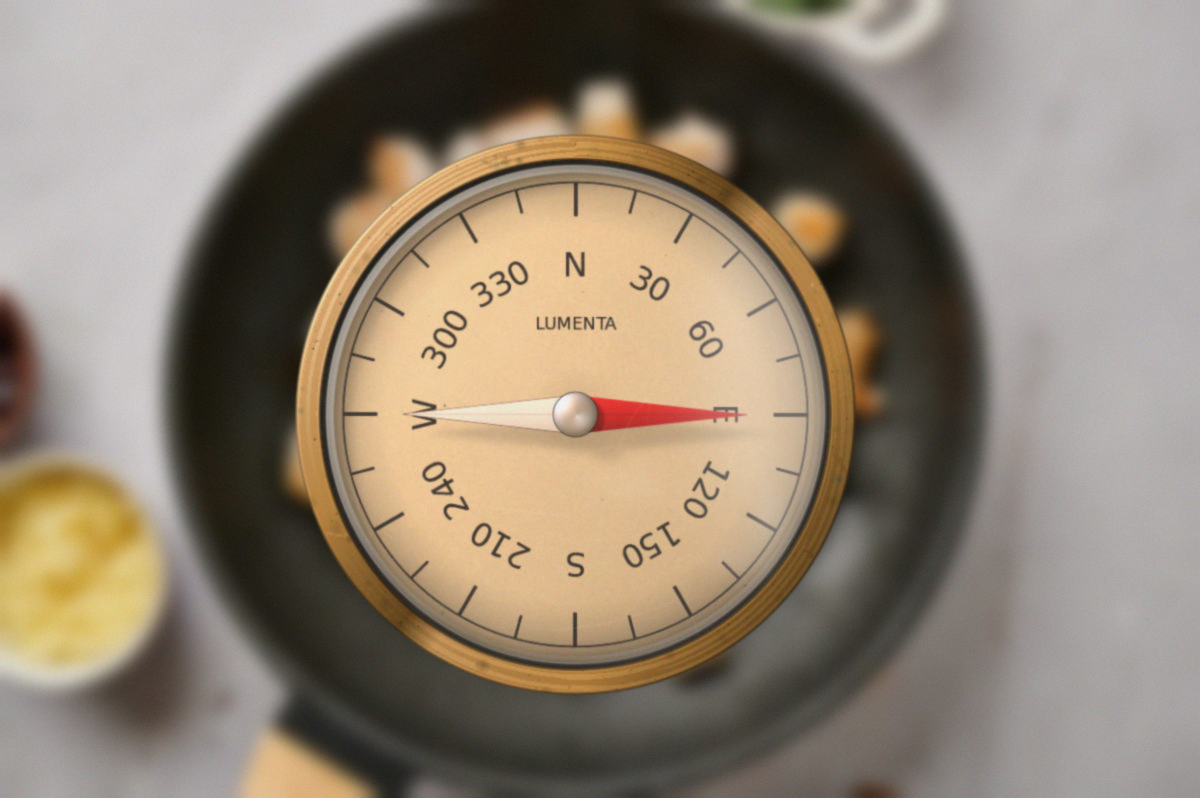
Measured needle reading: 90
